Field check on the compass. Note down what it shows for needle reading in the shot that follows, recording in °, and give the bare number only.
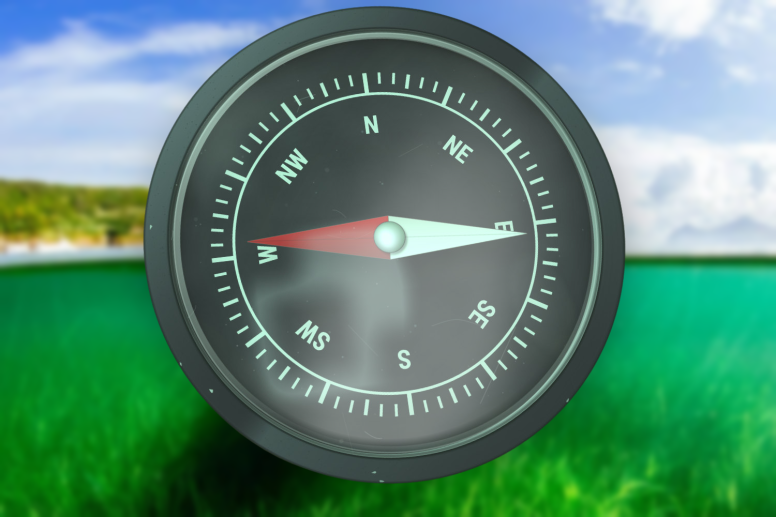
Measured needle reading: 275
